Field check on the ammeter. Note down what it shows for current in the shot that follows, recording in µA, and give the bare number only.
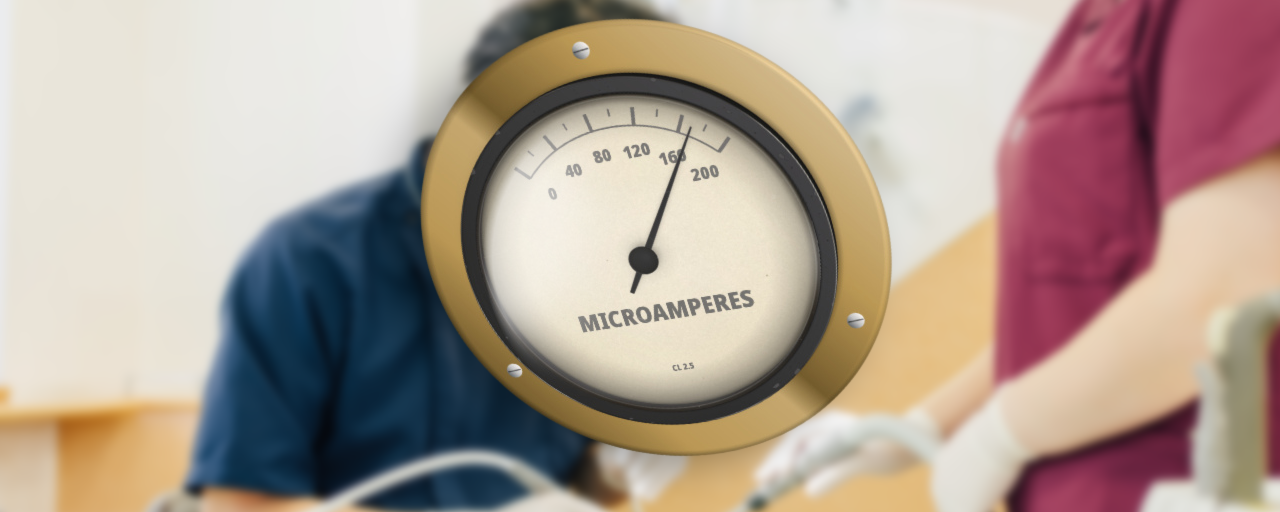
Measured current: 170
